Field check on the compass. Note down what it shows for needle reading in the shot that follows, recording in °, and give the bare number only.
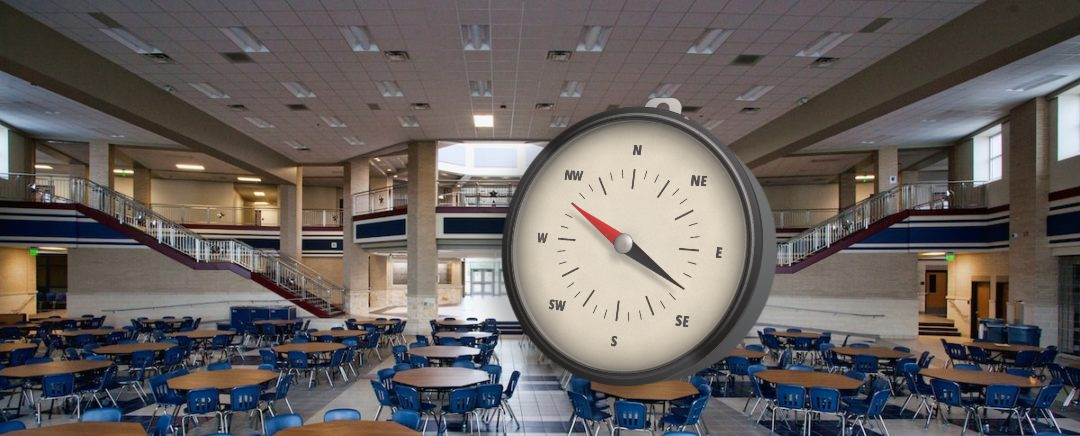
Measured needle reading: 300
